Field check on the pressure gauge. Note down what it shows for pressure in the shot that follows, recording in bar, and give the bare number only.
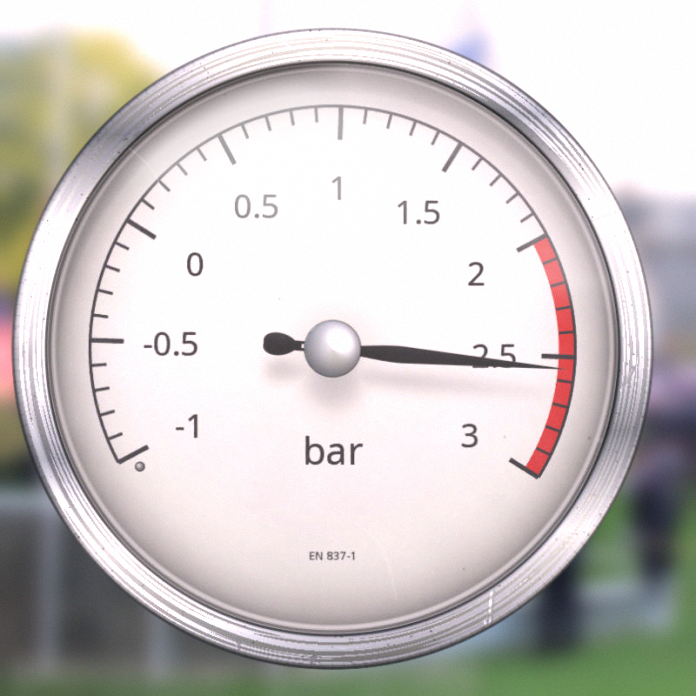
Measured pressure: 2.55
